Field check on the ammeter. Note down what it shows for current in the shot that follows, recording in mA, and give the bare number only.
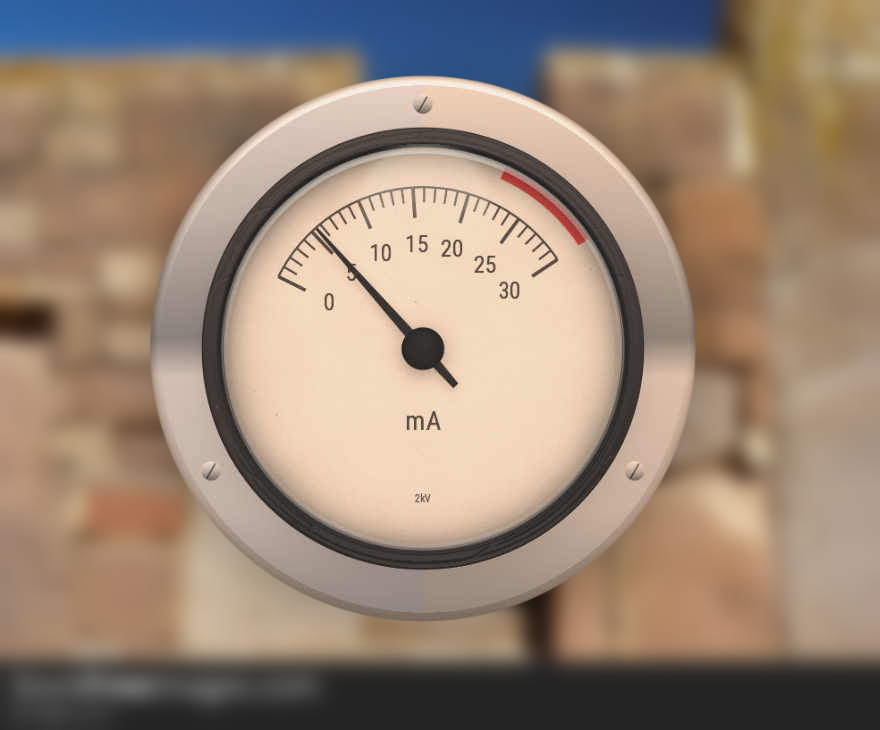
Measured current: 5.5
